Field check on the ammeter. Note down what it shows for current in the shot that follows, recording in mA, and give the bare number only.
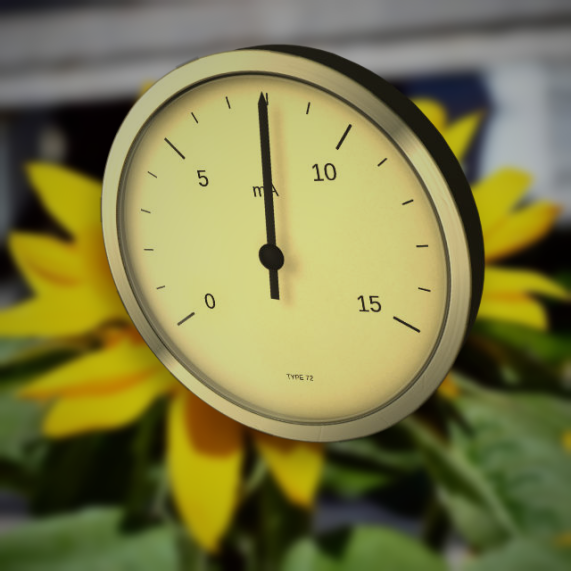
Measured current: 8
